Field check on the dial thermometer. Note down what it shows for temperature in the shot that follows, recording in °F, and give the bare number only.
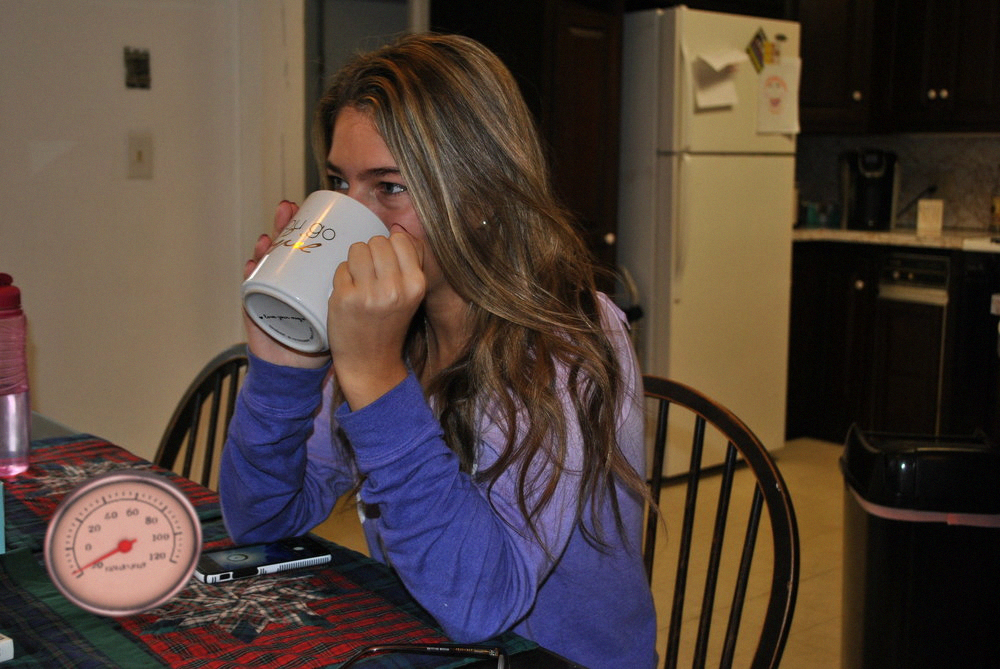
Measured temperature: -16
